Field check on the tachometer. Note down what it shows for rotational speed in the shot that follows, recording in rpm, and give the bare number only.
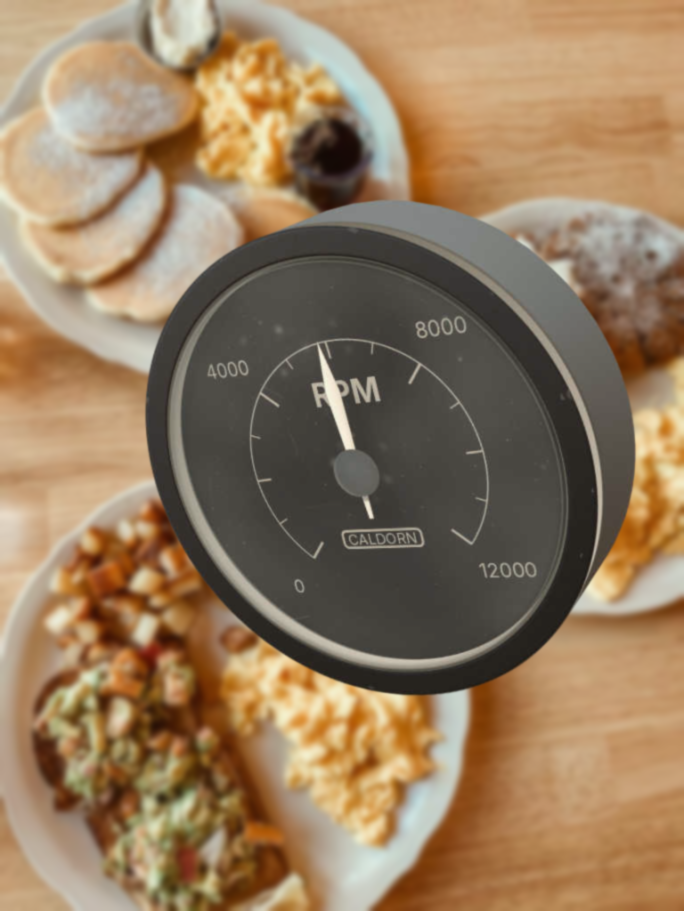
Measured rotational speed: 6000
